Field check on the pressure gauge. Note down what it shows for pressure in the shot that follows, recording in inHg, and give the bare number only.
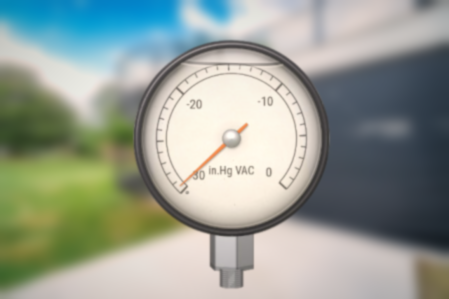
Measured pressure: -29.5
